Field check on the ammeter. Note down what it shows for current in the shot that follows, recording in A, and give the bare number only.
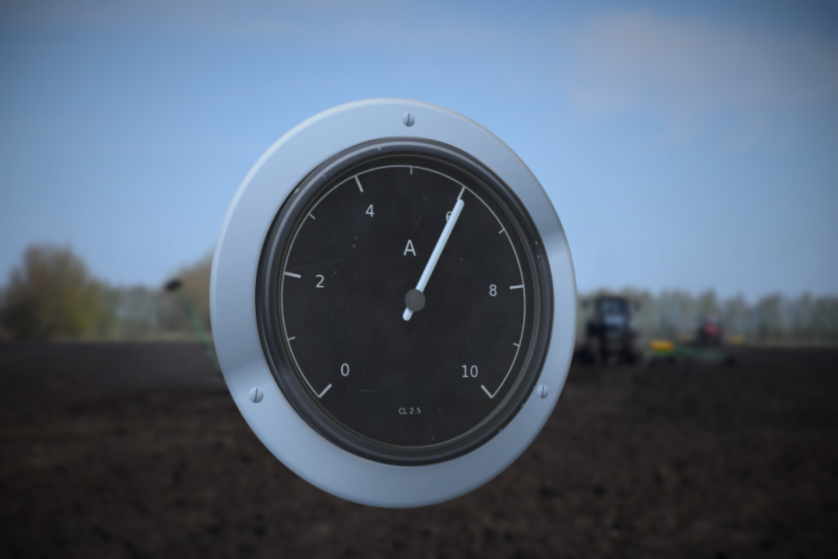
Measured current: 6
